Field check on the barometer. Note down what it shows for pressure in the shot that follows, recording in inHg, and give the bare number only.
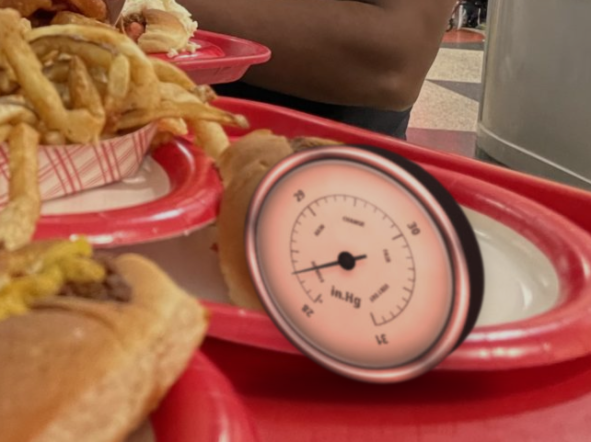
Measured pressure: 28.3
